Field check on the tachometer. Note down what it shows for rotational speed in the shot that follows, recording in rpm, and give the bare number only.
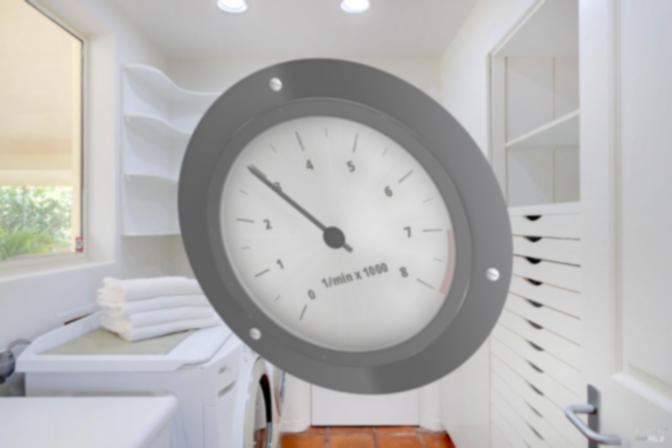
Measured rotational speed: 3000
